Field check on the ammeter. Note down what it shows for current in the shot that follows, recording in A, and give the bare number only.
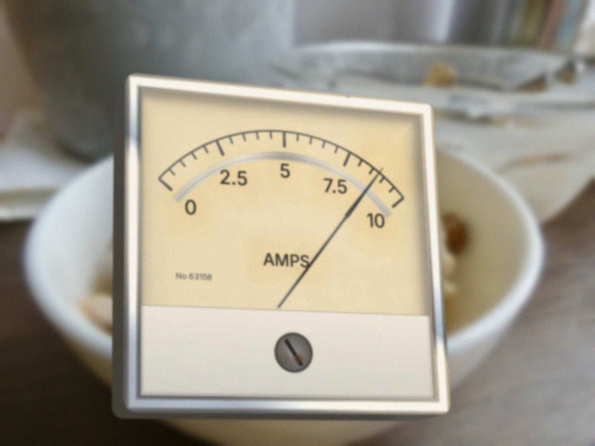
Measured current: 8.75
